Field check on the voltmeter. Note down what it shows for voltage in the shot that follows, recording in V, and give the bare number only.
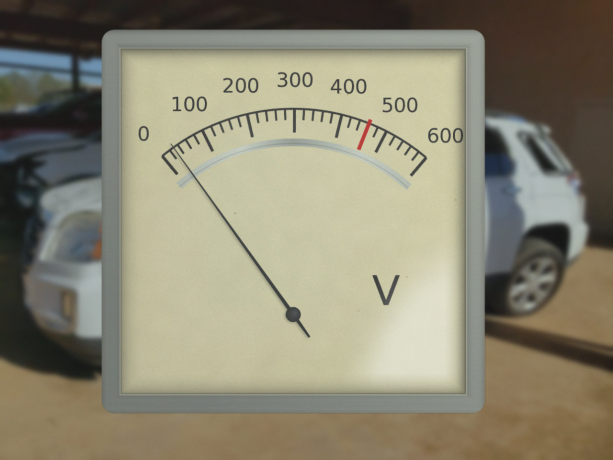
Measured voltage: 30
